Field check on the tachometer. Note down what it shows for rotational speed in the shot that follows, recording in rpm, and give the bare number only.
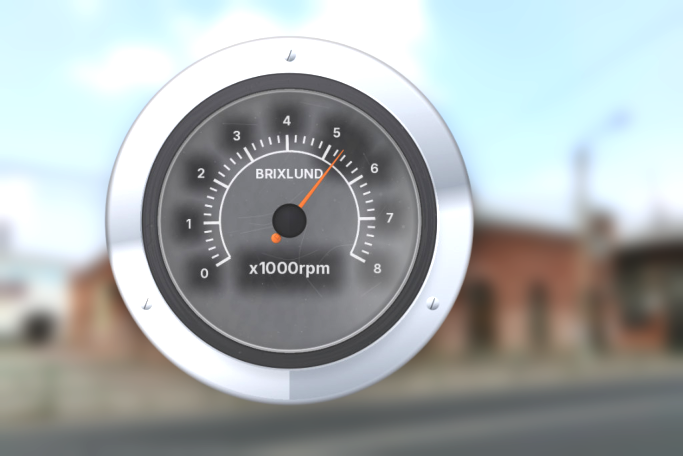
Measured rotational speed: 5300
